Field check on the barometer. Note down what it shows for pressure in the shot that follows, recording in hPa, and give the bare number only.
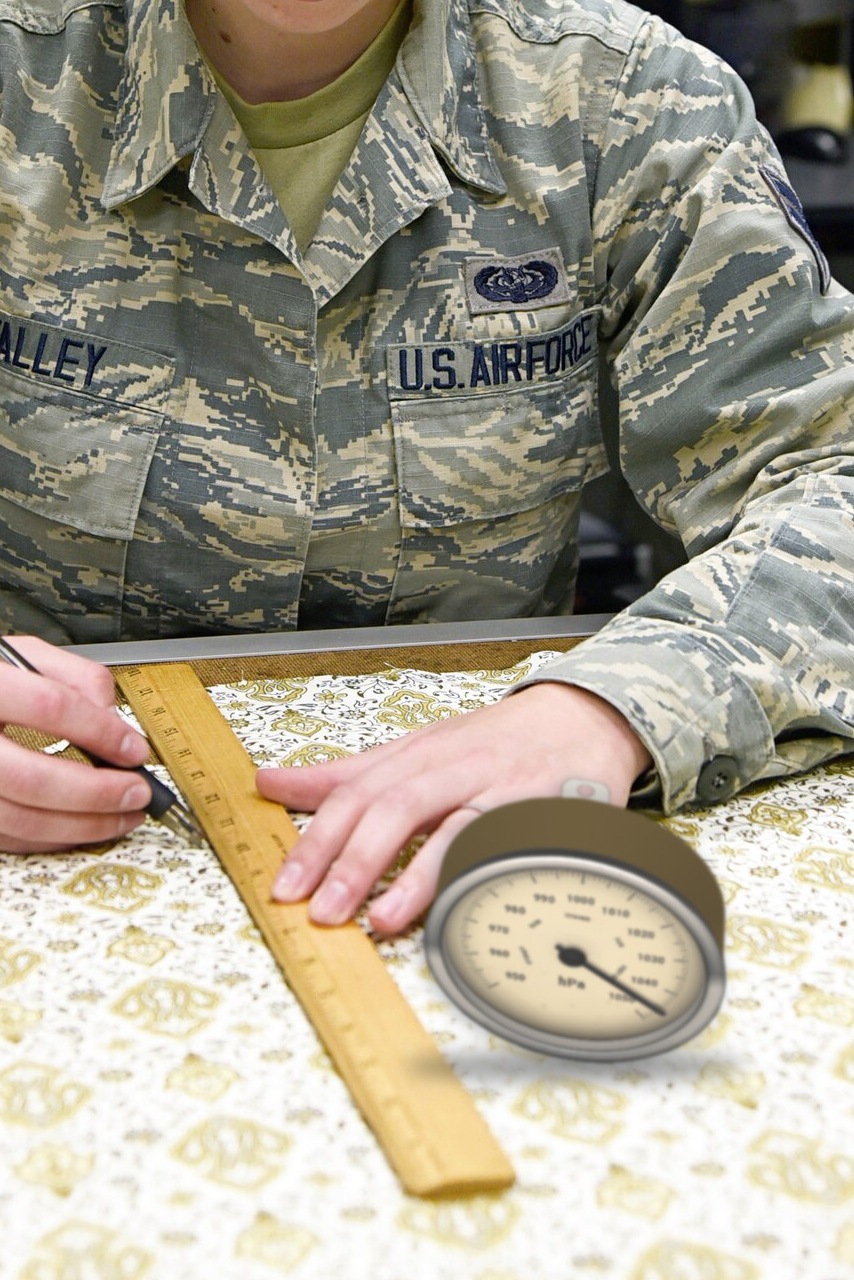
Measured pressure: 1045
